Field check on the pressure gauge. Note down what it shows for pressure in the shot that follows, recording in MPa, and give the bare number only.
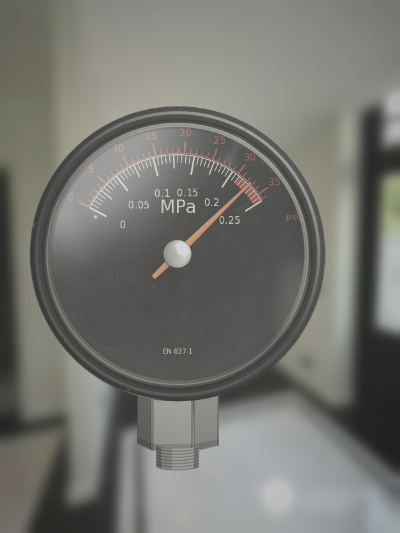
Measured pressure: 0.225
